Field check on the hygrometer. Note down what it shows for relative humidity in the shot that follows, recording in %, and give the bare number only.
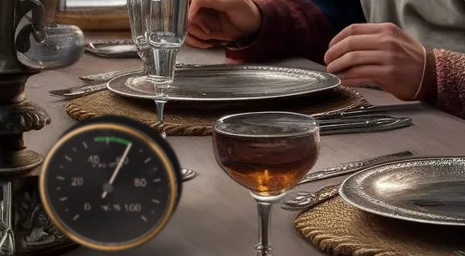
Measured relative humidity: 60
